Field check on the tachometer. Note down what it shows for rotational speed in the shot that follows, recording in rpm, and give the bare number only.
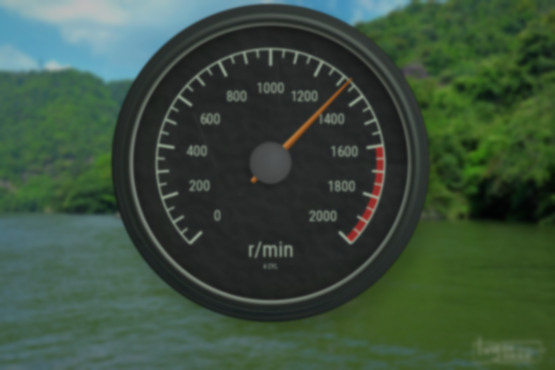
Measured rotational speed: 1325
